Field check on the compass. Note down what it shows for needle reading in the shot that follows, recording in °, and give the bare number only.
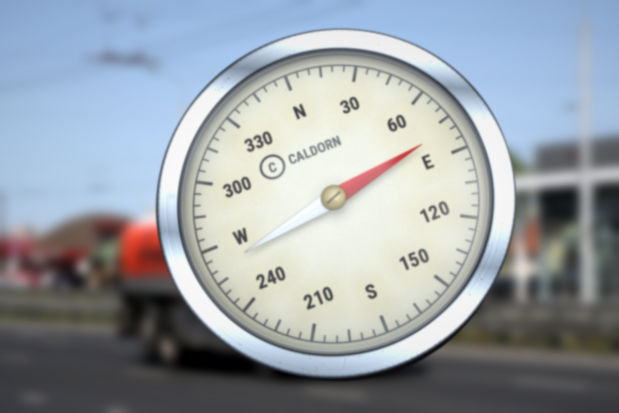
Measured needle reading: 80
